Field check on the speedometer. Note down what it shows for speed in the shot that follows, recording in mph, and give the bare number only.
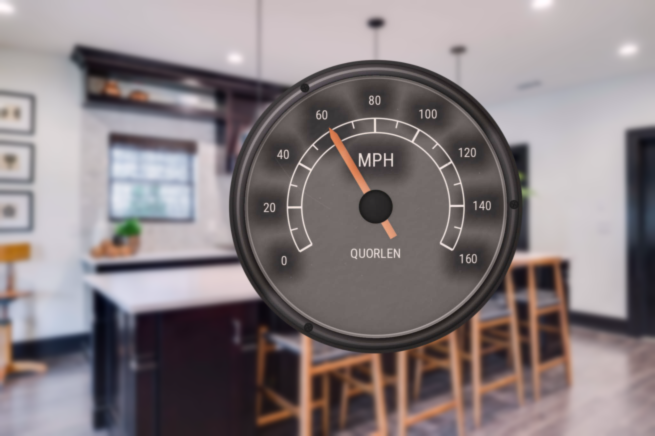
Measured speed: 60
